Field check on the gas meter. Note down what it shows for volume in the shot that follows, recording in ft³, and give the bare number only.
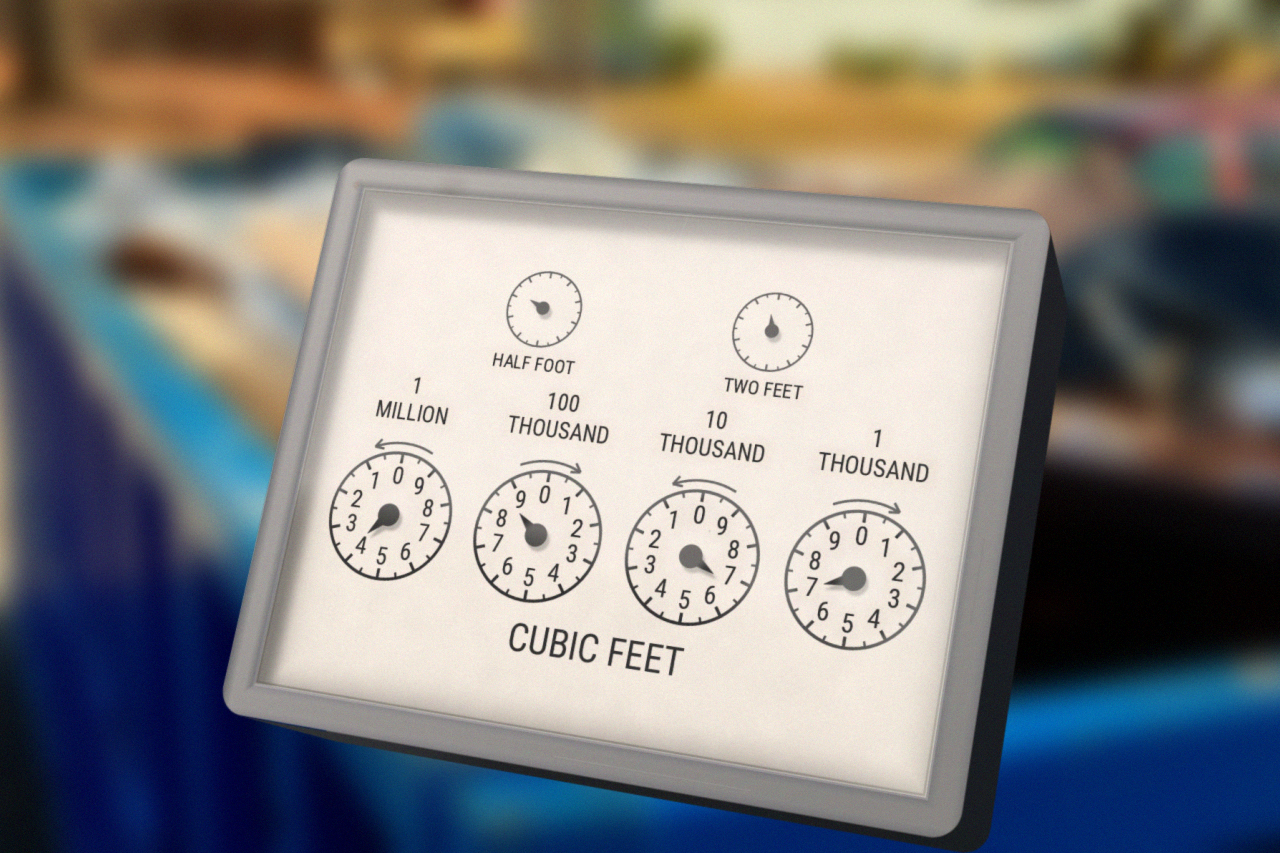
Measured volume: 386700
